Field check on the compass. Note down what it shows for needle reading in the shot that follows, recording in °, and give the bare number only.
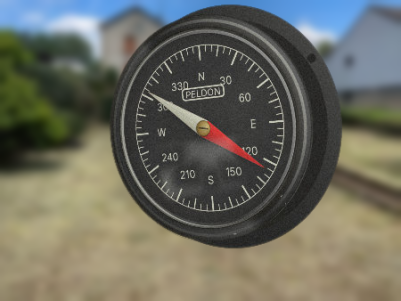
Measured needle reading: 125
